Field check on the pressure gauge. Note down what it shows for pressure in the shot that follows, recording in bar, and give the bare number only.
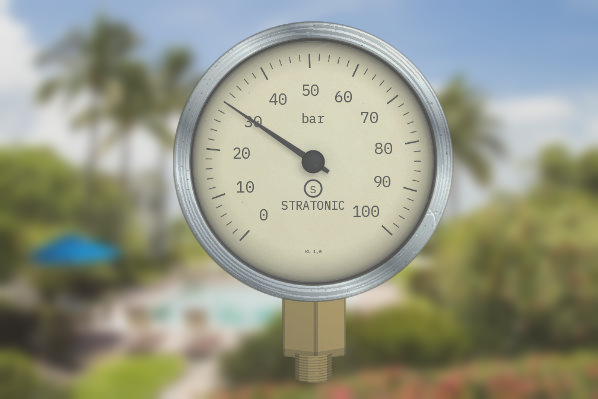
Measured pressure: 30
